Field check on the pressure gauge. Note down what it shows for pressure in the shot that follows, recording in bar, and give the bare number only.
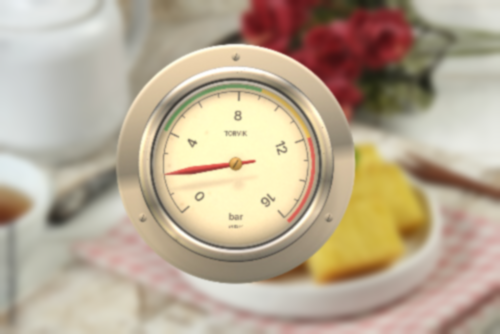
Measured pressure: 2
